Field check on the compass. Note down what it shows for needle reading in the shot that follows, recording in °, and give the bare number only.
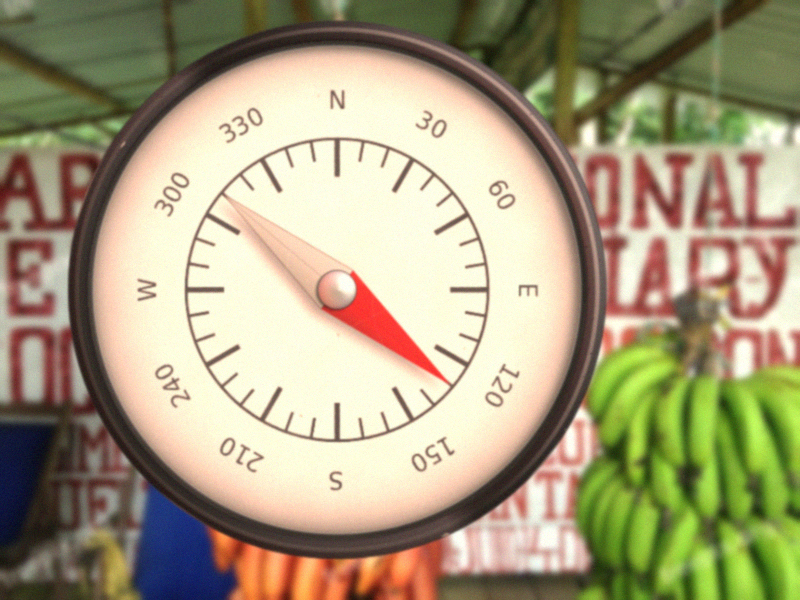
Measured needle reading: 130
